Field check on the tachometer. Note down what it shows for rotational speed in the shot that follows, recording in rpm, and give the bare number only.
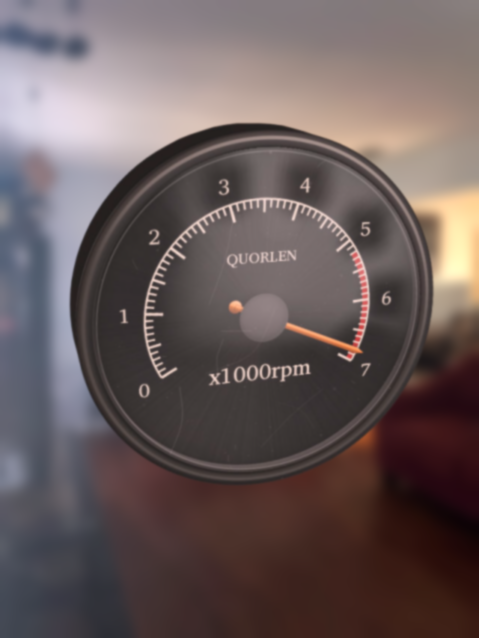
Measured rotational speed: 6800
